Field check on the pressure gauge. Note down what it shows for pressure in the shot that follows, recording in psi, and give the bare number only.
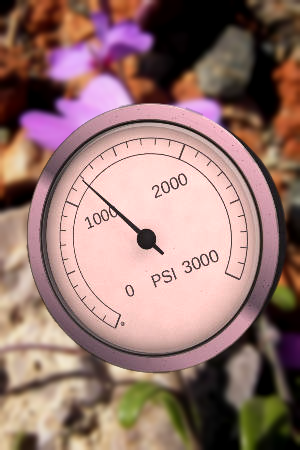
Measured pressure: 1200
